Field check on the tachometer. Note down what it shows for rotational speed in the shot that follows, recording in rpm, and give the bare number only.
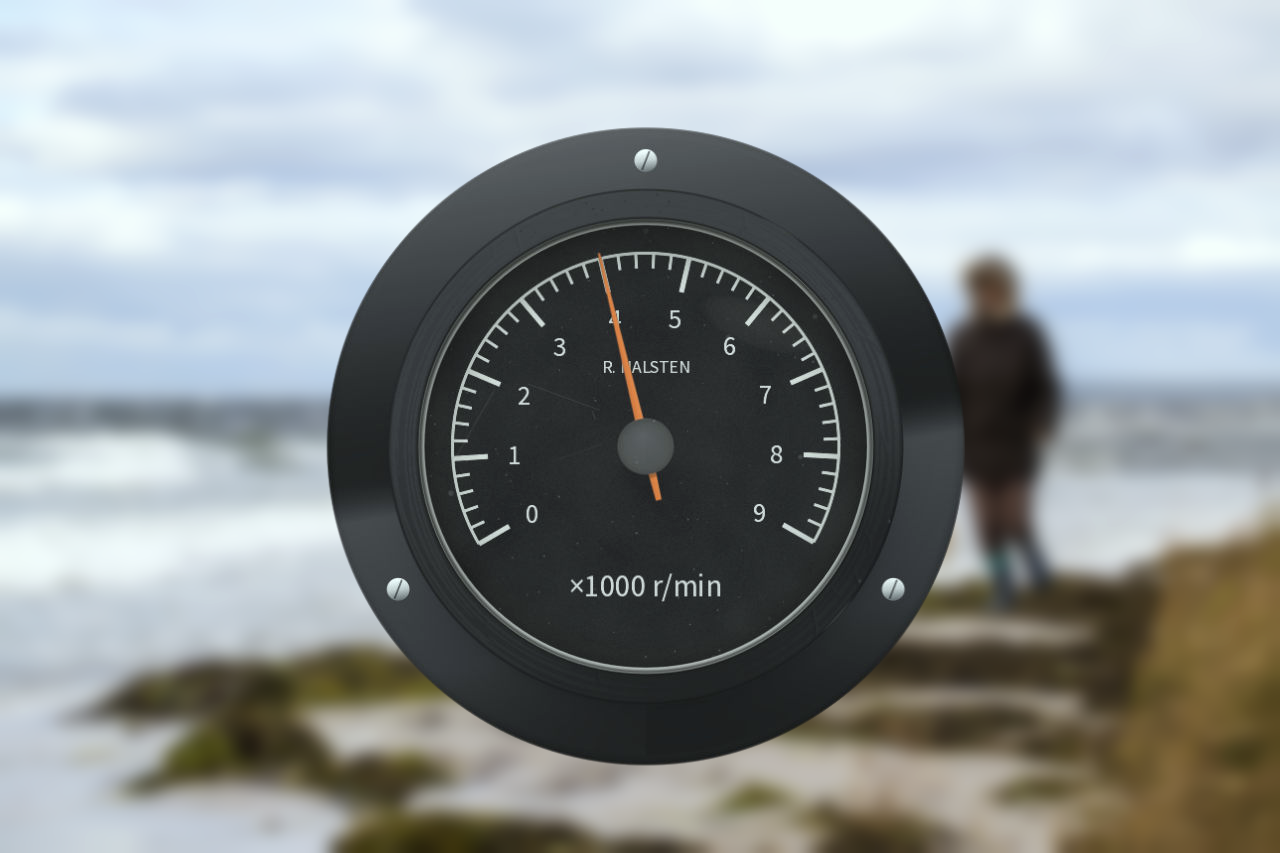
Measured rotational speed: 4000
